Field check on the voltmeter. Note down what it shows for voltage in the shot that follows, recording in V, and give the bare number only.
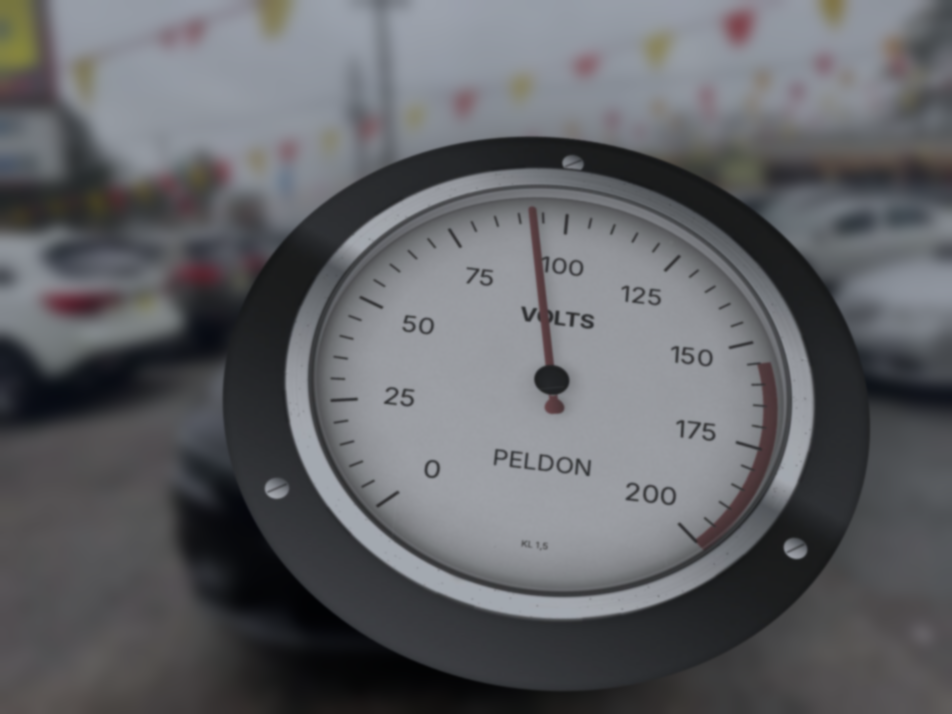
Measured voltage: 92.5
